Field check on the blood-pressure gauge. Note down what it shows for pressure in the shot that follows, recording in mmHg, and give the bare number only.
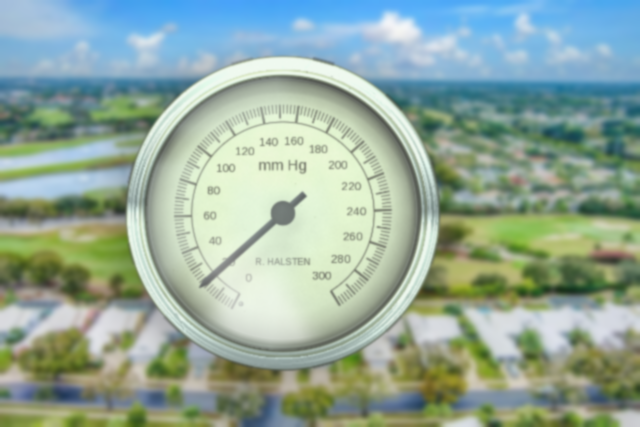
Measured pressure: 20
